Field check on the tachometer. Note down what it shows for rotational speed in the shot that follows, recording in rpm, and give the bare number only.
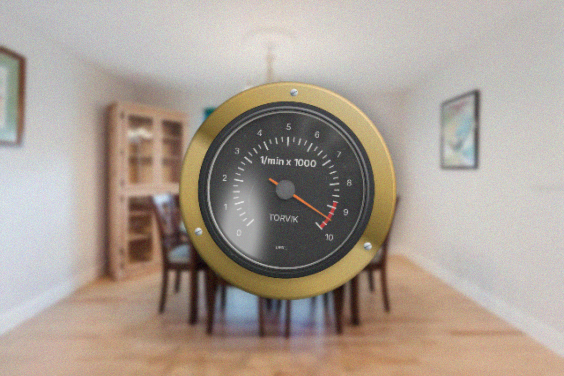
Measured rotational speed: 9500
